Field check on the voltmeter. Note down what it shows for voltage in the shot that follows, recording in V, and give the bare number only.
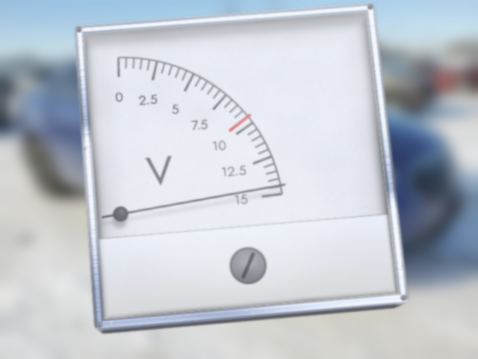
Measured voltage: 14.5
